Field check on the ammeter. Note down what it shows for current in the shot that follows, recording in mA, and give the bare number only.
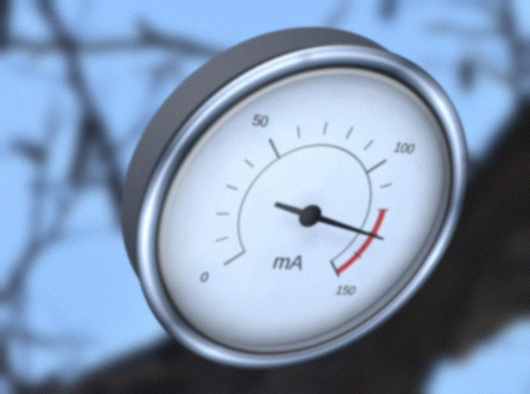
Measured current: 130
